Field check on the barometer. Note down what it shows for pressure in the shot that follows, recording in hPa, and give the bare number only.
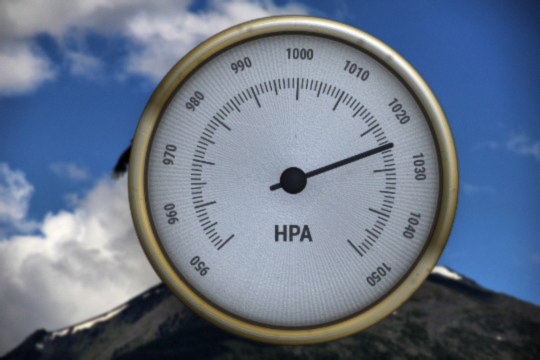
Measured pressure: 1025
